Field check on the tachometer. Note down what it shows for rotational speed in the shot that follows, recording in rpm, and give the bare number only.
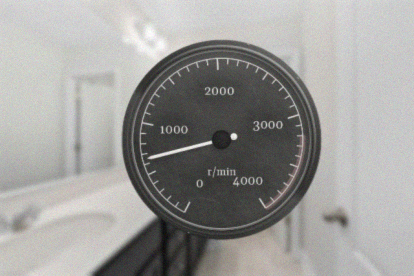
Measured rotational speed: 650
